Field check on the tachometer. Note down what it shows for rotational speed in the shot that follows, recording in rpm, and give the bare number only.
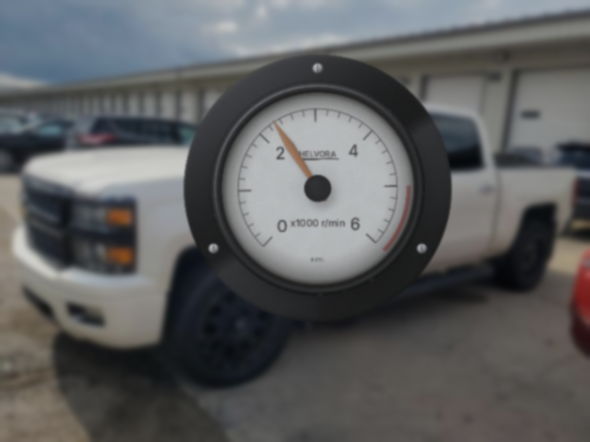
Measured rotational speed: 2300
